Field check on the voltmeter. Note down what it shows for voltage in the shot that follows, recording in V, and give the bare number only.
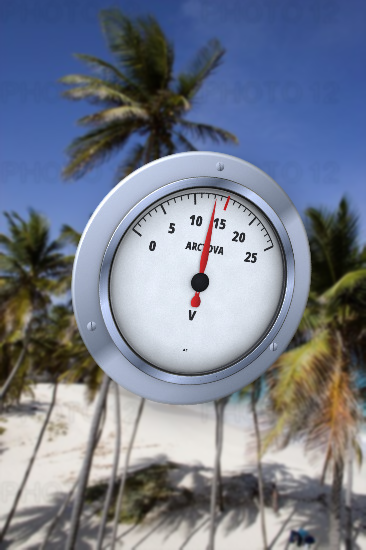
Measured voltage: 13
